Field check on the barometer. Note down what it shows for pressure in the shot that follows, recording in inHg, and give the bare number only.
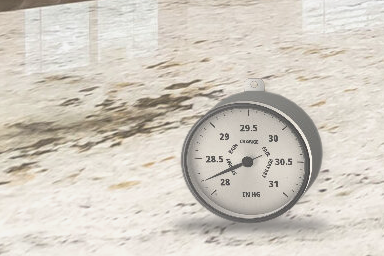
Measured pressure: 28.2
